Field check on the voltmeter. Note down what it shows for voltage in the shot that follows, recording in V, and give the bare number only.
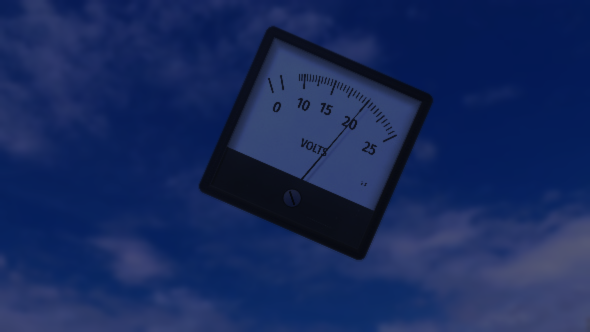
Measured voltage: 20
